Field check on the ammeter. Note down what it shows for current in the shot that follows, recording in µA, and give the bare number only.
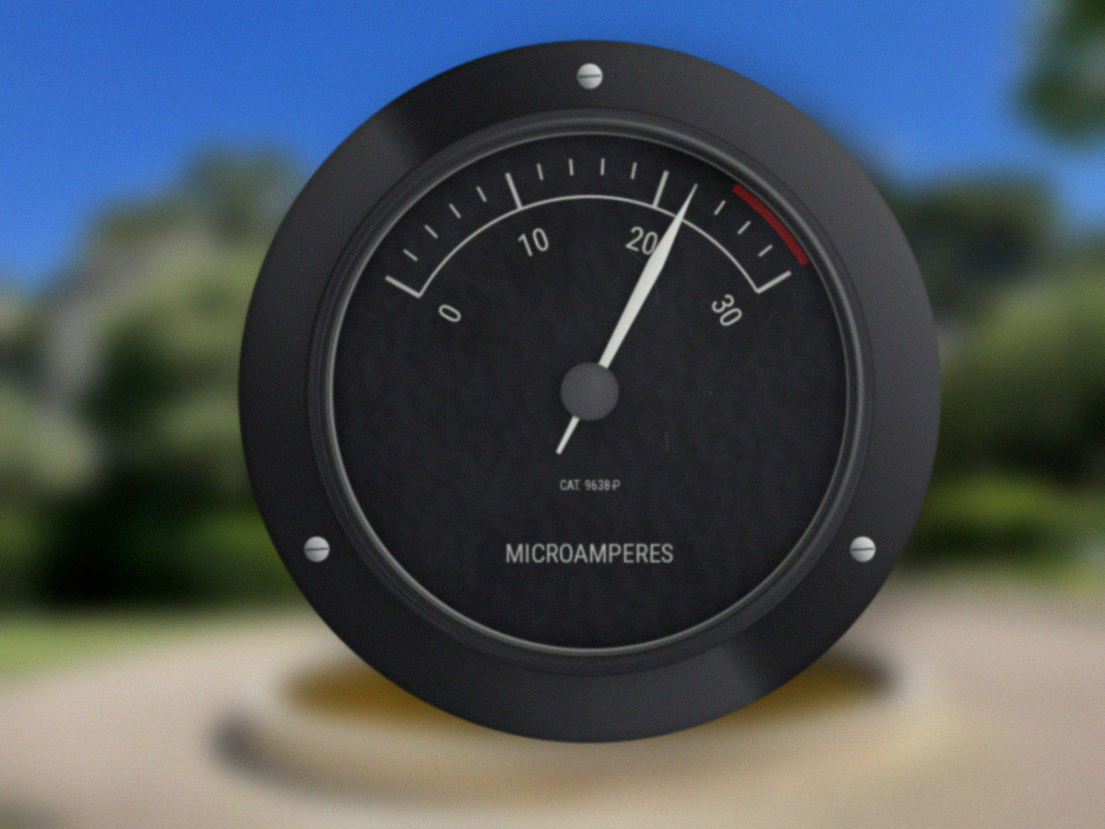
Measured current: 22
